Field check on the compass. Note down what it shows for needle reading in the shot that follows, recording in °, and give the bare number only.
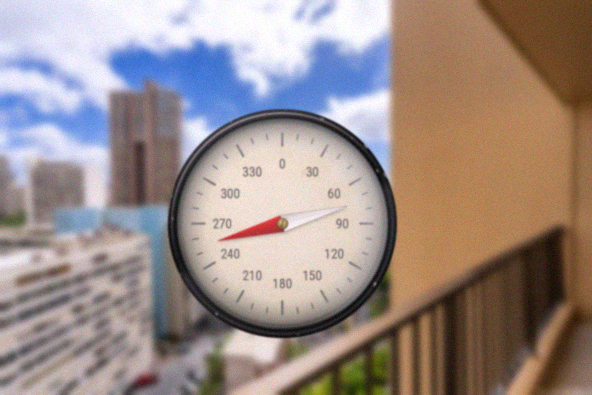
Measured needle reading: 255
